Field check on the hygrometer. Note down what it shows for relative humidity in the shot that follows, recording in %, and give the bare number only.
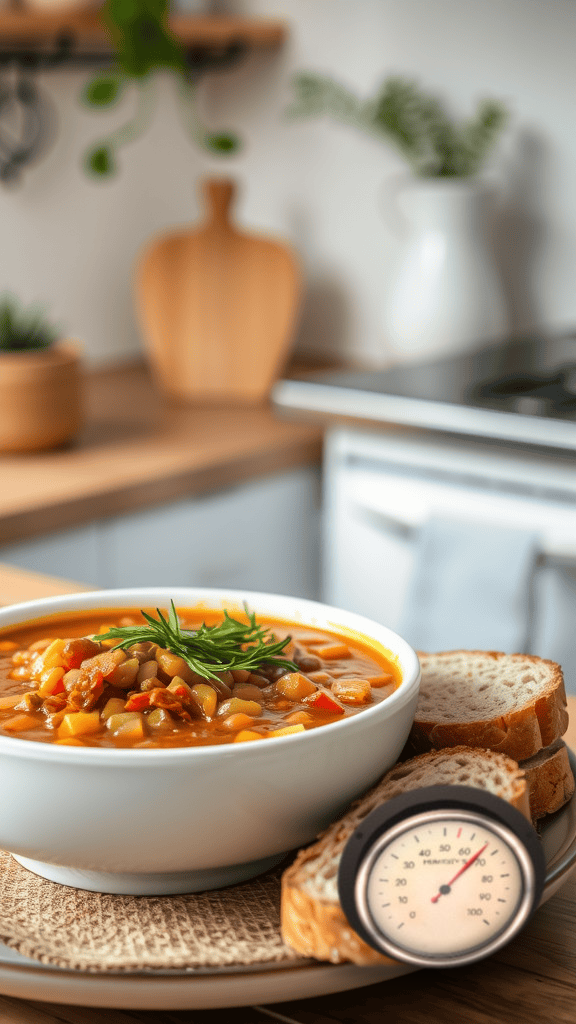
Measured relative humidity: 65
